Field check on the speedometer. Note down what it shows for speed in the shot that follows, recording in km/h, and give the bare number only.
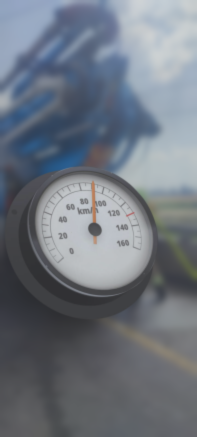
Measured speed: 90
